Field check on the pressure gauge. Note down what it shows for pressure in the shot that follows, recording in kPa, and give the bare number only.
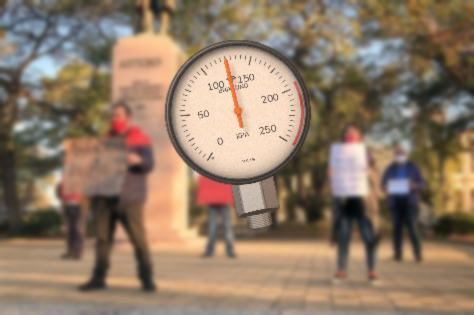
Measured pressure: 125
